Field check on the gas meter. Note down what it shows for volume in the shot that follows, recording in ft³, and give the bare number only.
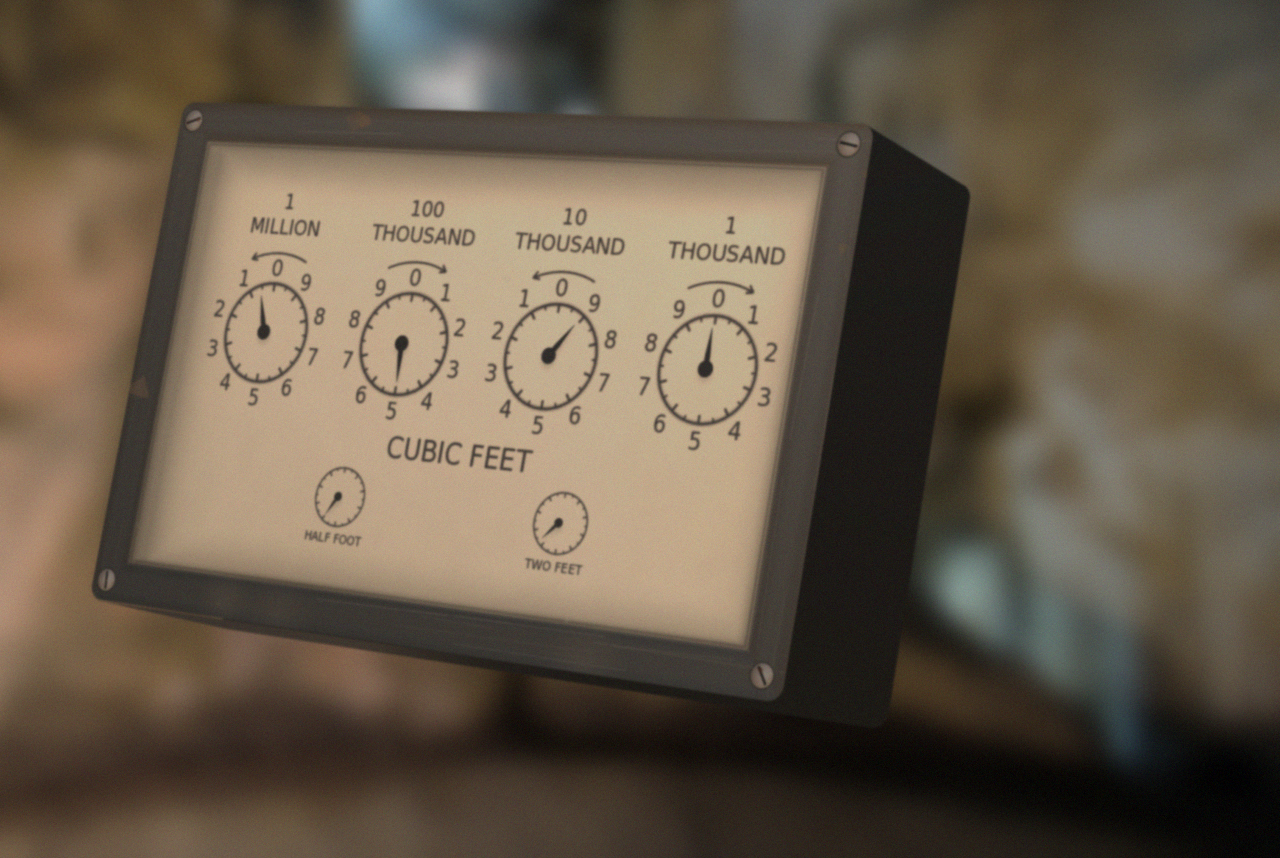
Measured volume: 49000
